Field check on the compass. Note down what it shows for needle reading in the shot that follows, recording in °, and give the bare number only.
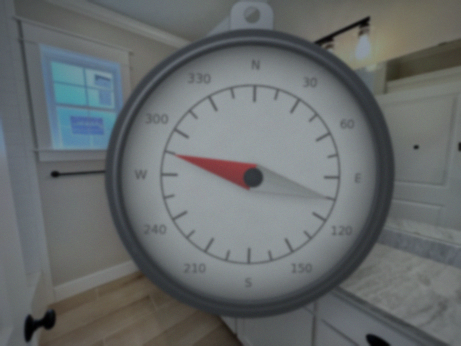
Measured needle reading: 285
